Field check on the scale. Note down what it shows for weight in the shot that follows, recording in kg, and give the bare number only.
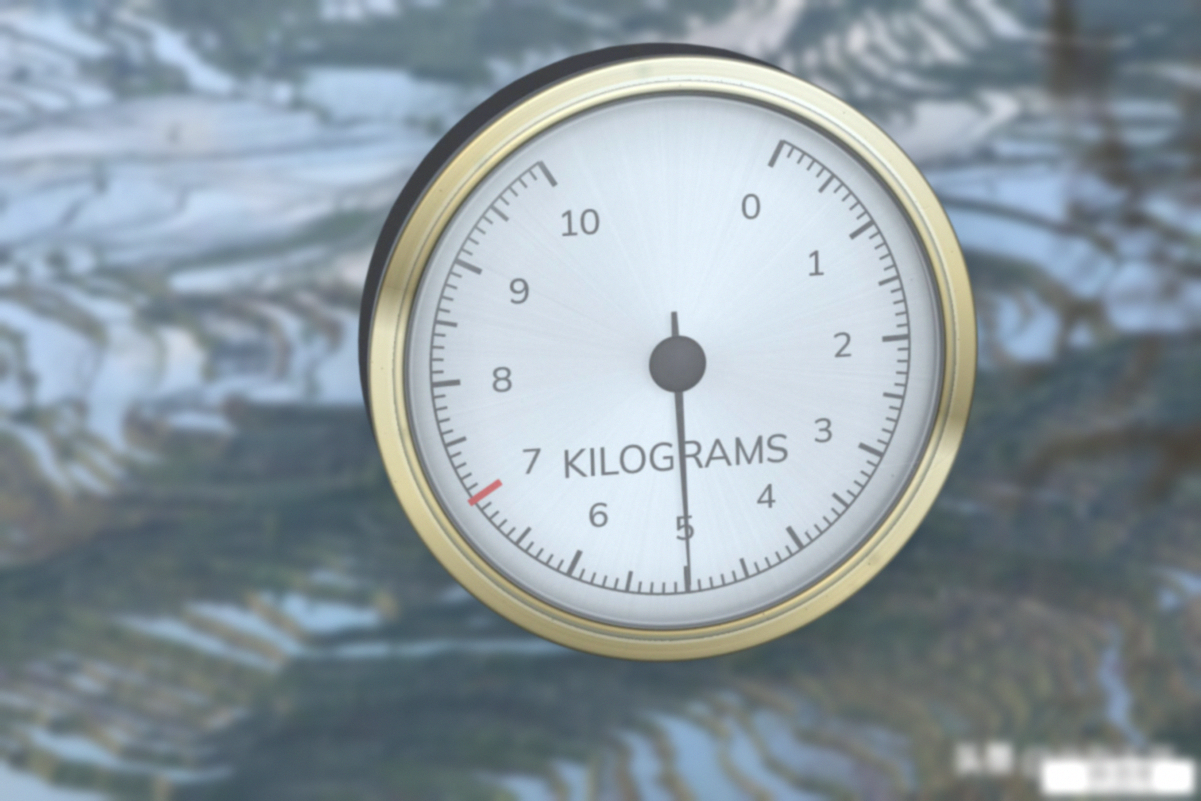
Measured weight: 5
